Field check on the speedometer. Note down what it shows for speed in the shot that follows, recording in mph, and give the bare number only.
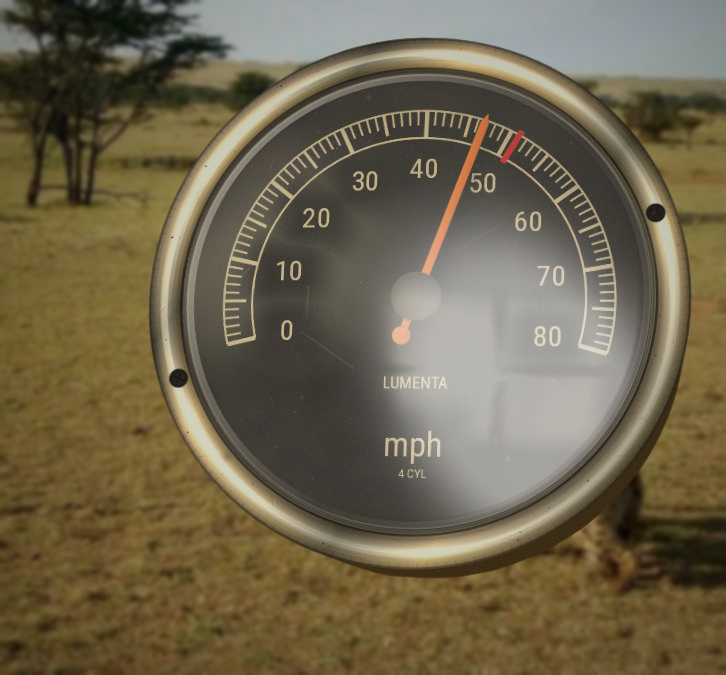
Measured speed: 47
